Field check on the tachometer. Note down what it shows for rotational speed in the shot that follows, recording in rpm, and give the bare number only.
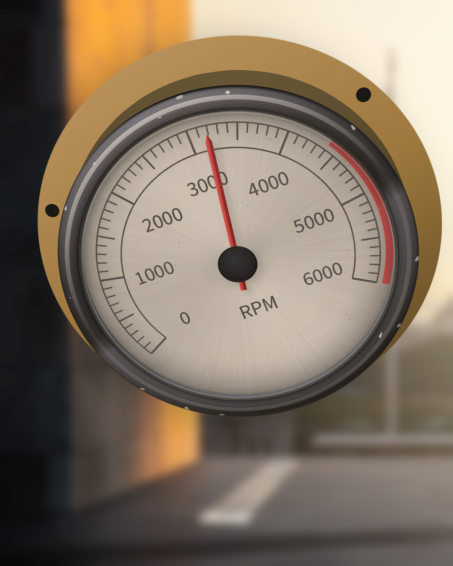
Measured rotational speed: 3200
